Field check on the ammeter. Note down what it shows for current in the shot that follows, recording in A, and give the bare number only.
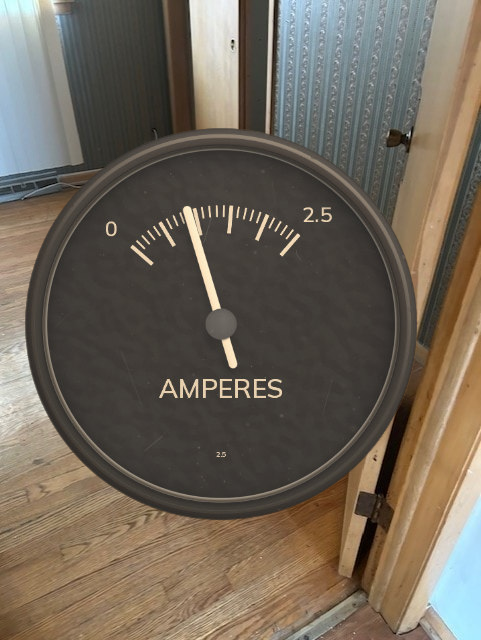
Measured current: 0.9
